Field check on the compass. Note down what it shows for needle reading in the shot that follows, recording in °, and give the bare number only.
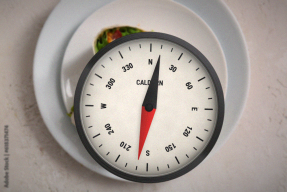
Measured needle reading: 190
